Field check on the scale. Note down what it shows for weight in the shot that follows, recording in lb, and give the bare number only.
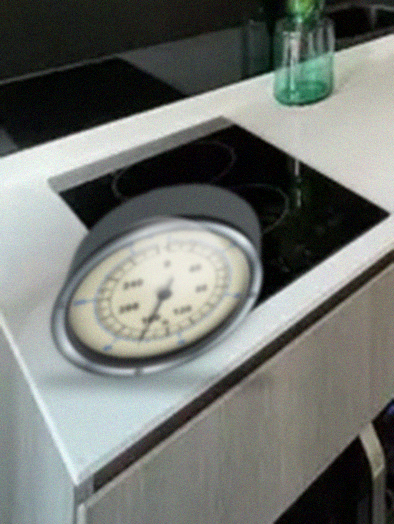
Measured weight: 160
